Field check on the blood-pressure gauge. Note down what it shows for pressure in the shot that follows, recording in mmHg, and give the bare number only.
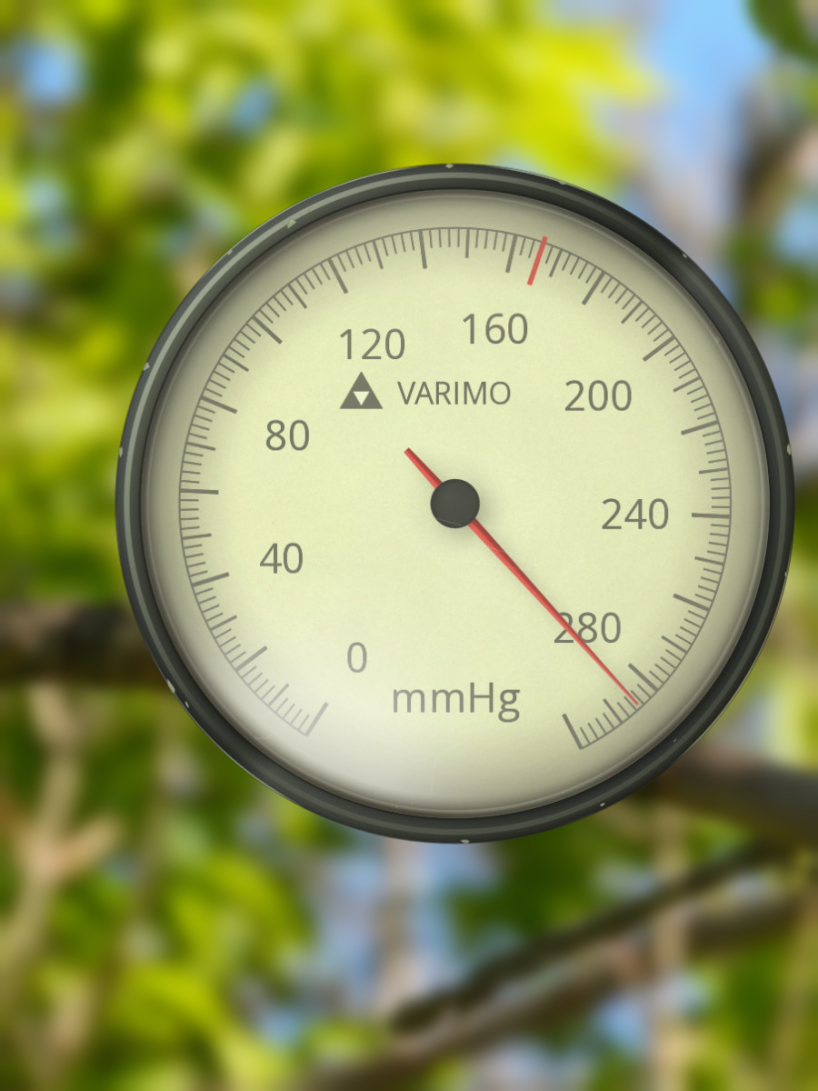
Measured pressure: 285
